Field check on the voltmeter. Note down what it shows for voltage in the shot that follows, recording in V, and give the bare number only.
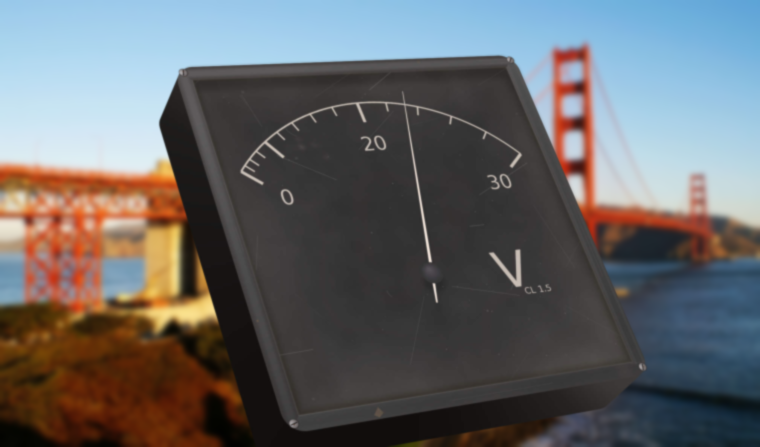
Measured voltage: 23
